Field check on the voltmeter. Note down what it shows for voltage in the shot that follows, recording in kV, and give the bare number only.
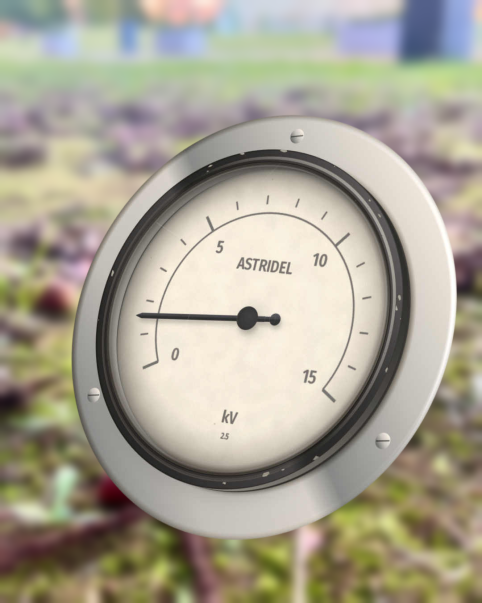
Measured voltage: 1.5
